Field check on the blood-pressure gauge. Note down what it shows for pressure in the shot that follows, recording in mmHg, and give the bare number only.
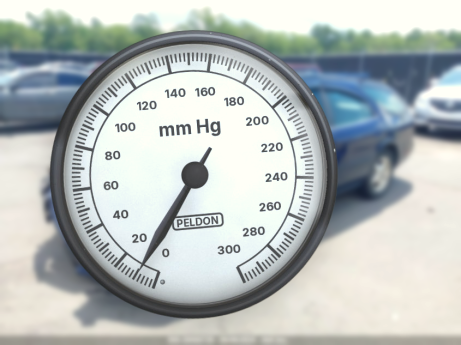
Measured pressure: 10
